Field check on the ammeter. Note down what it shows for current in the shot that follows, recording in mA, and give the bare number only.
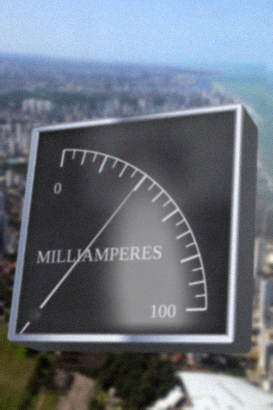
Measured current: 40
